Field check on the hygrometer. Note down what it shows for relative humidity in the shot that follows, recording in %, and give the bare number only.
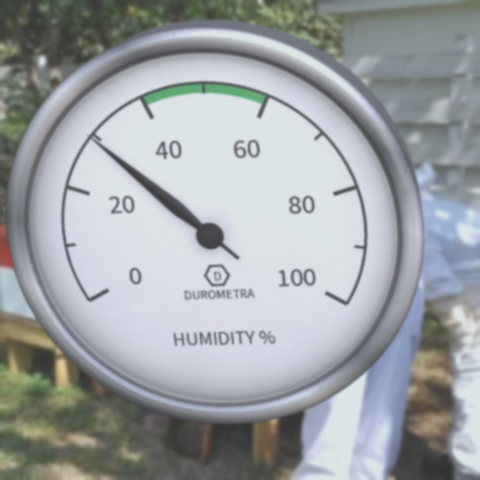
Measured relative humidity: 30
